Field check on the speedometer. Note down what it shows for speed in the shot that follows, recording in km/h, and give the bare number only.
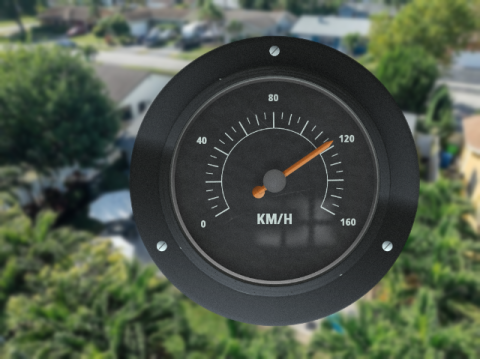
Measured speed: 117.5
